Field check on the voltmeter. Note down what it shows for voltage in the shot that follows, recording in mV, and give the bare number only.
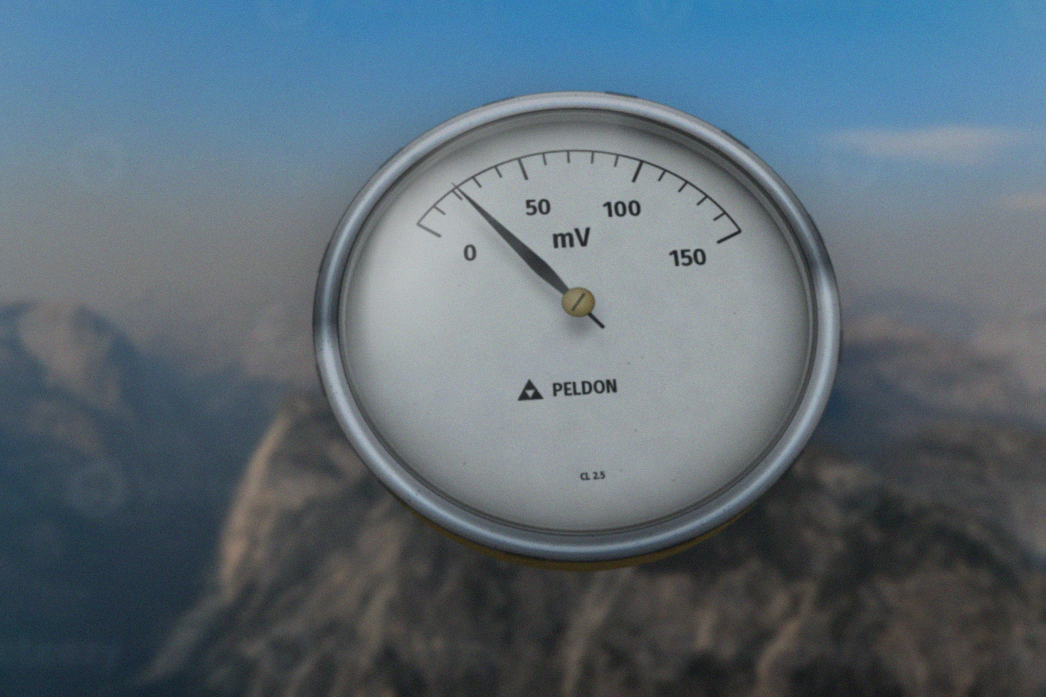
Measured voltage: 20
